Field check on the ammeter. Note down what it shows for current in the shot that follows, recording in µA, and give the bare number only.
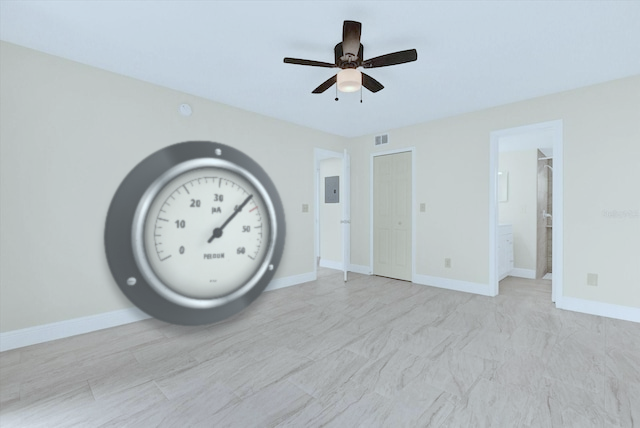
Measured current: 40
